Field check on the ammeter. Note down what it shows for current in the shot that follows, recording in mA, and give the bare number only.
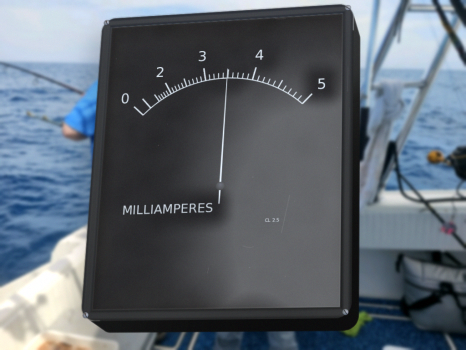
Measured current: 3.5
